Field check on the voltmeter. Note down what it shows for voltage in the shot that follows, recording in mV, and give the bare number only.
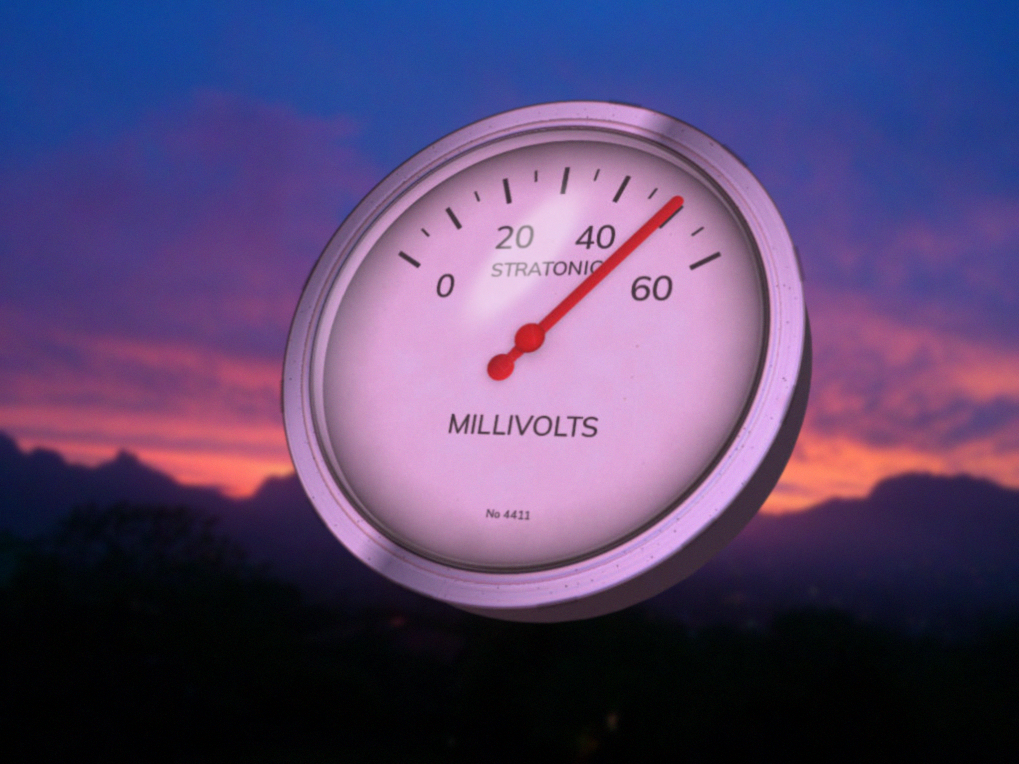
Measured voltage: 50
